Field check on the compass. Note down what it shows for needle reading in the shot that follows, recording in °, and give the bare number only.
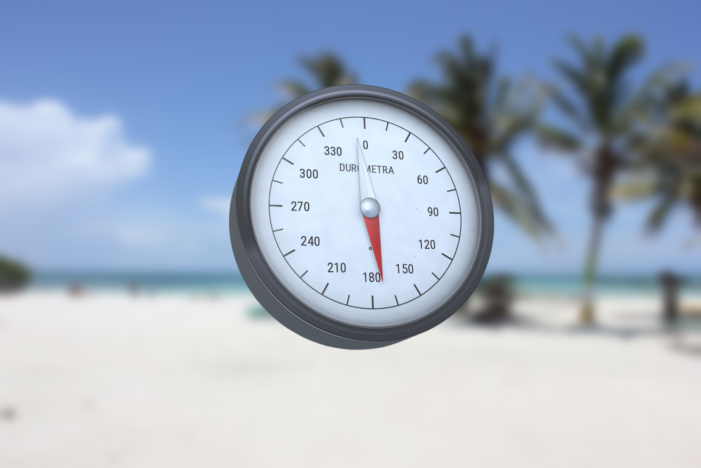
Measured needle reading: 172.5
